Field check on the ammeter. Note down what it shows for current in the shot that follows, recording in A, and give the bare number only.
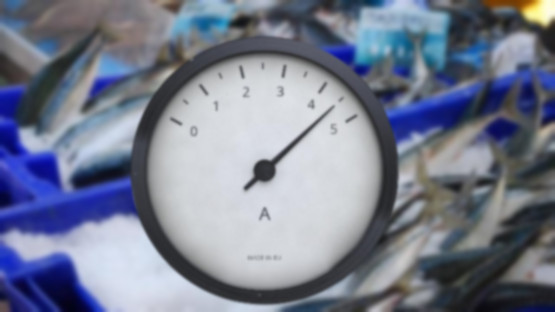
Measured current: 4.5
